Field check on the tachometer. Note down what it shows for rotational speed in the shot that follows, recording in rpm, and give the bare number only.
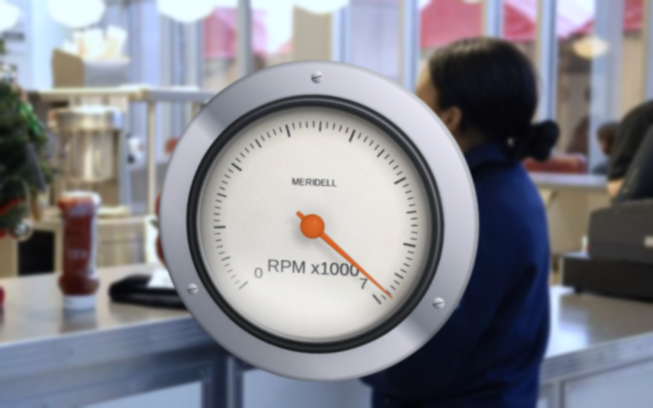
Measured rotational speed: 6800
